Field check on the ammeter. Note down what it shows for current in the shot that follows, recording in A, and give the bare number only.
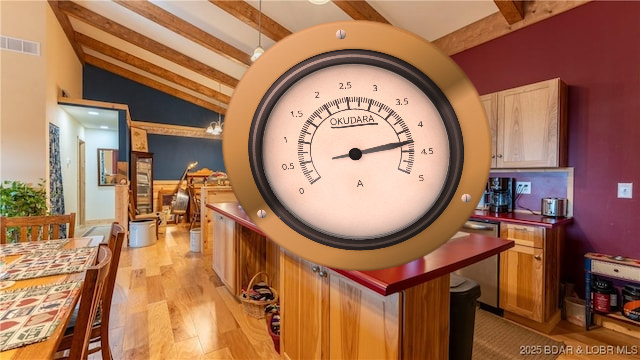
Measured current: 4.25
